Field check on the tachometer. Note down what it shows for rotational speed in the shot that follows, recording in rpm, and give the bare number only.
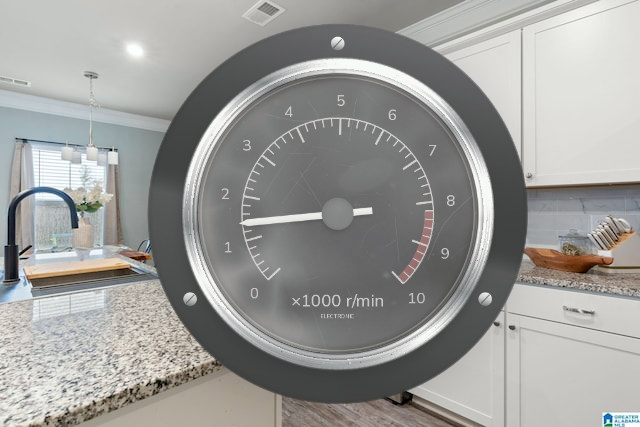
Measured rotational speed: 1400
